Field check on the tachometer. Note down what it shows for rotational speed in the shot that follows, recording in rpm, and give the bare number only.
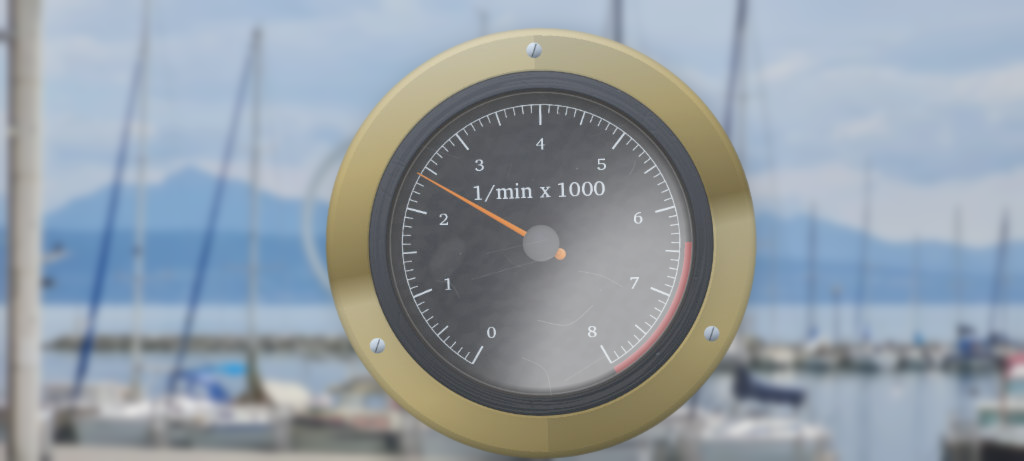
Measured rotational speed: 2400
